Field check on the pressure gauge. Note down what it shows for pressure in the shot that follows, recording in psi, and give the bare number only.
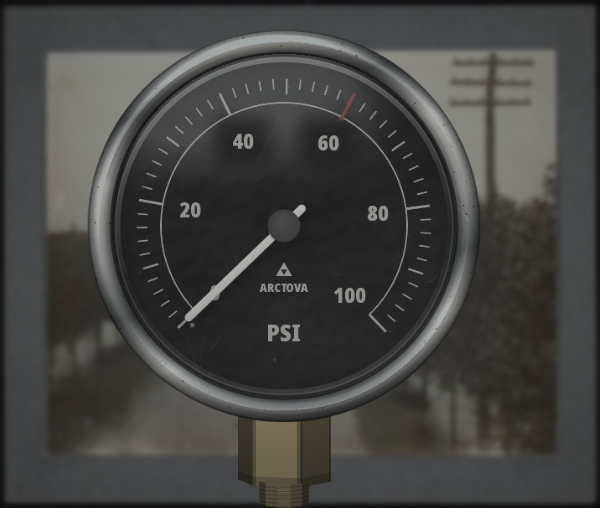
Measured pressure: 0
